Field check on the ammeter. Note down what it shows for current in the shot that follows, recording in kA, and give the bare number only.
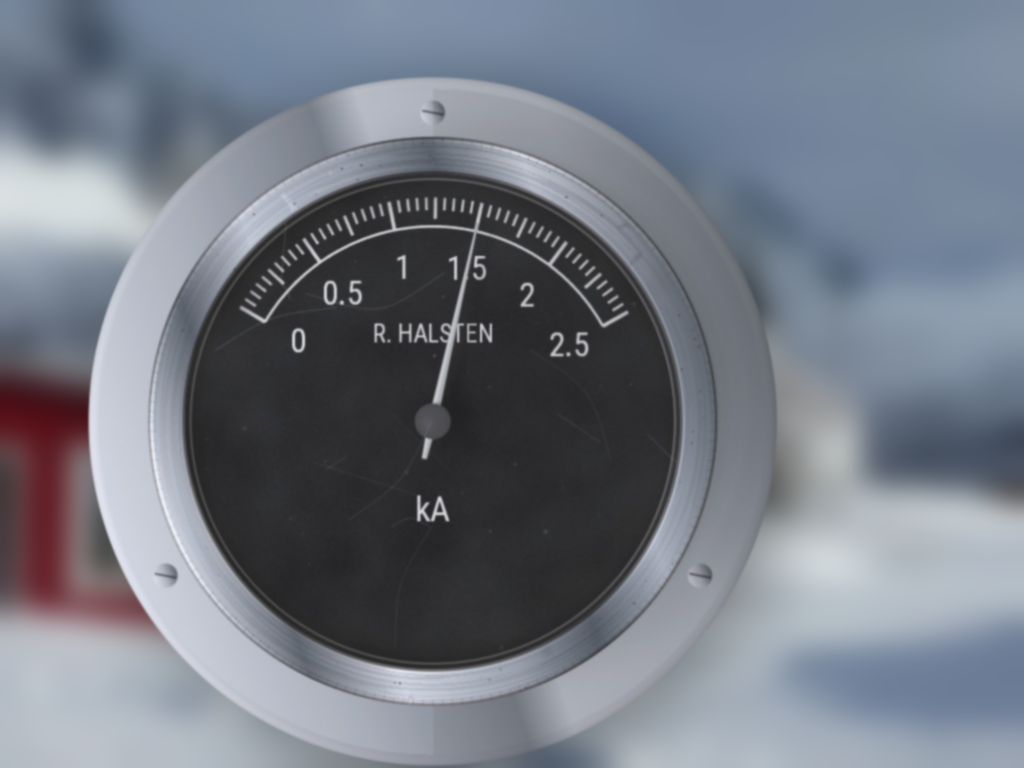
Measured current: 1.5
